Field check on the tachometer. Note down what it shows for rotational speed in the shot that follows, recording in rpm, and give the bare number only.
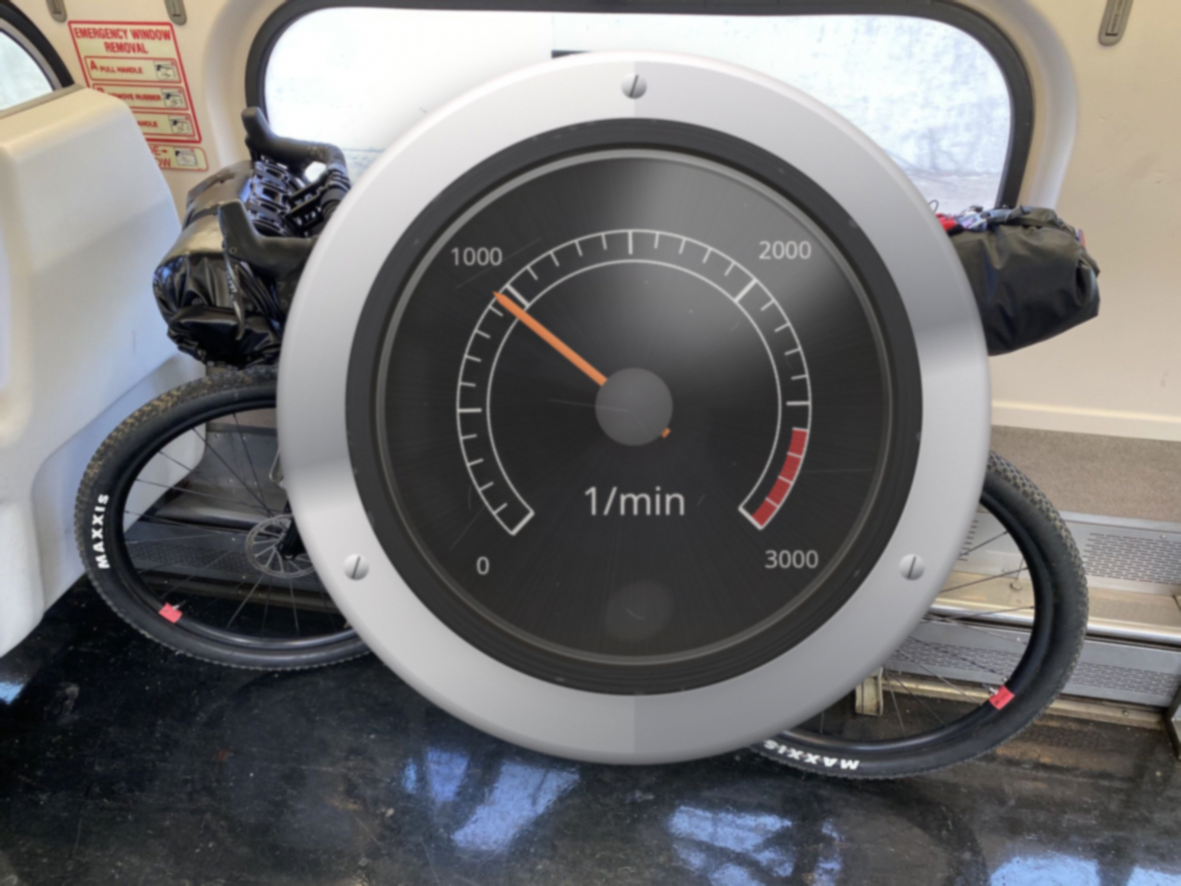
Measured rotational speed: 950
